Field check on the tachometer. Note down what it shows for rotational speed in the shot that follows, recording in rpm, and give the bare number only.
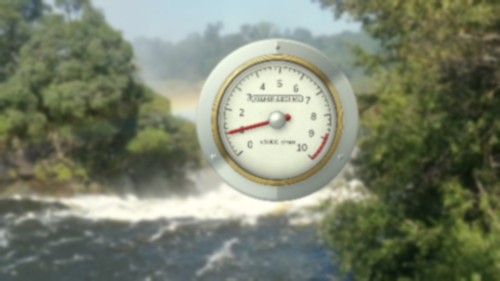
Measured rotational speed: 1000
